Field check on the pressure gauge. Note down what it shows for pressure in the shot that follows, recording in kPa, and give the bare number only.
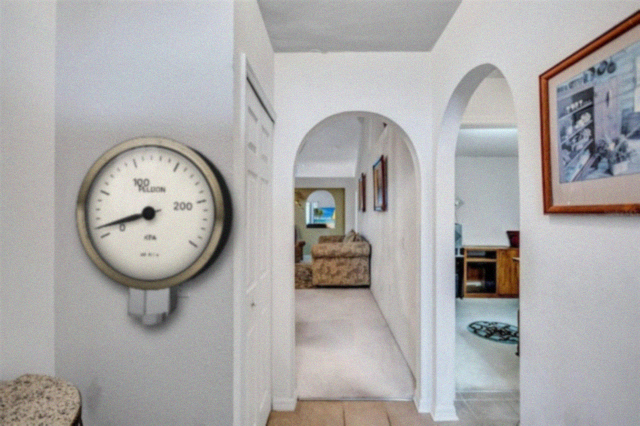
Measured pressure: 10
